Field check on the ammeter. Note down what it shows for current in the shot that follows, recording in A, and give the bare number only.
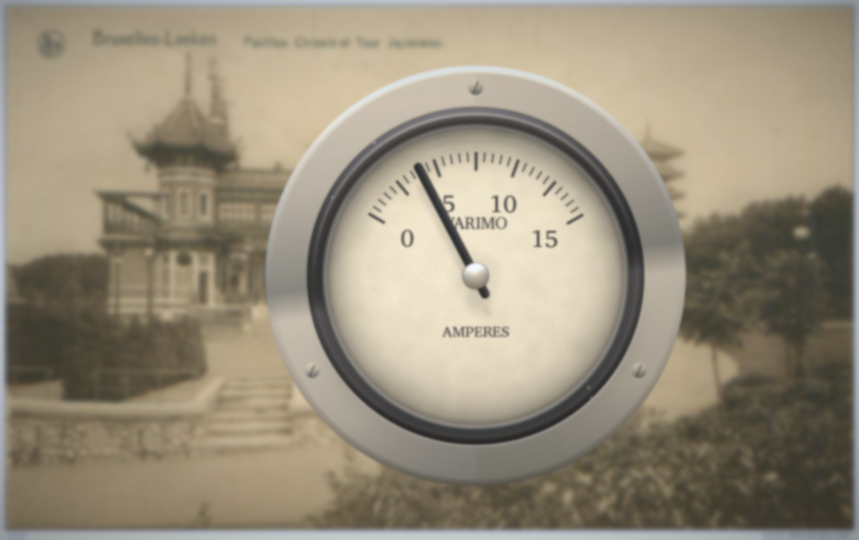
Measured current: 4
